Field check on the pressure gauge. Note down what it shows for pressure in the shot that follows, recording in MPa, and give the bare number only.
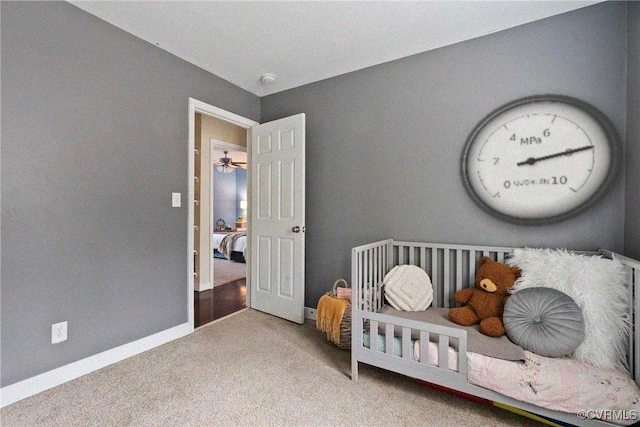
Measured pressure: 8
